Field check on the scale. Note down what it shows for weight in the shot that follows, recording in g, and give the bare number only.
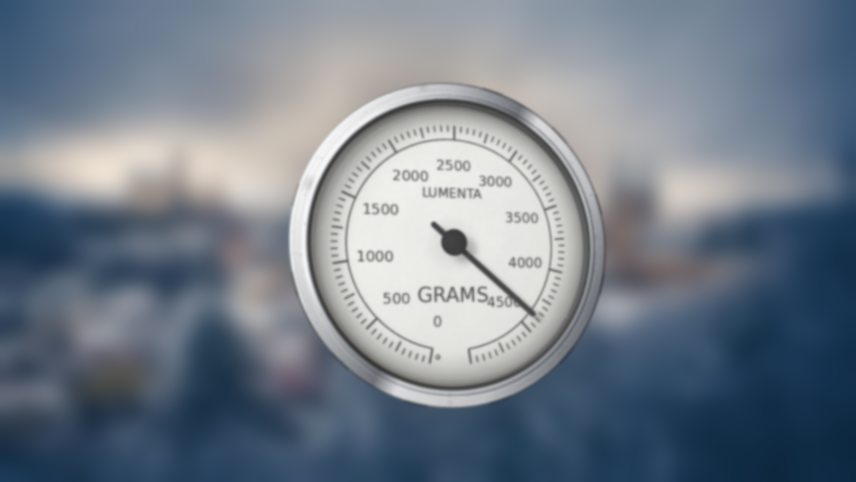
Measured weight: 4400
